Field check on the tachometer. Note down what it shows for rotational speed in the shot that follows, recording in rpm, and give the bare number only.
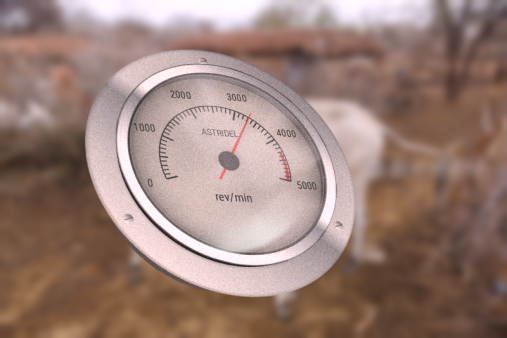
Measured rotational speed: 3300
